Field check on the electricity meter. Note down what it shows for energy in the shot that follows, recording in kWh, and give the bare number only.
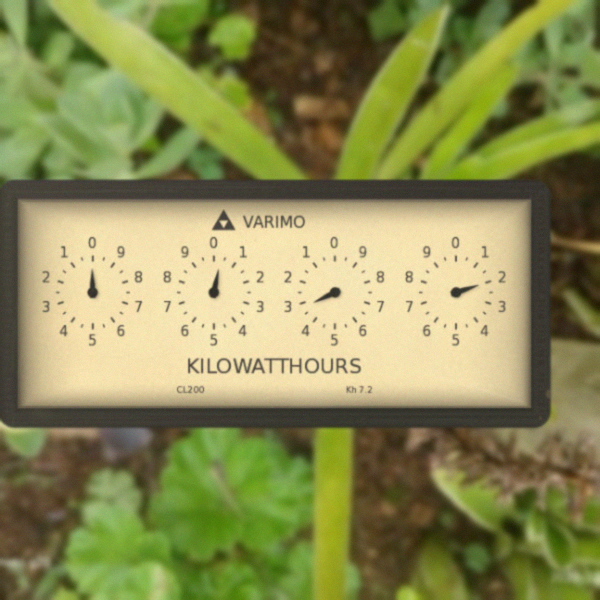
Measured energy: 32
